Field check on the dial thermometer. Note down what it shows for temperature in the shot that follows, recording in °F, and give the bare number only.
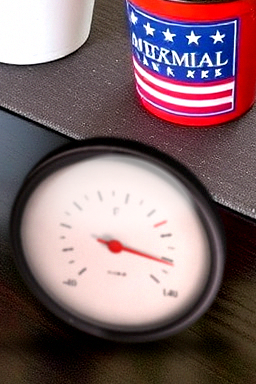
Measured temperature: 120
